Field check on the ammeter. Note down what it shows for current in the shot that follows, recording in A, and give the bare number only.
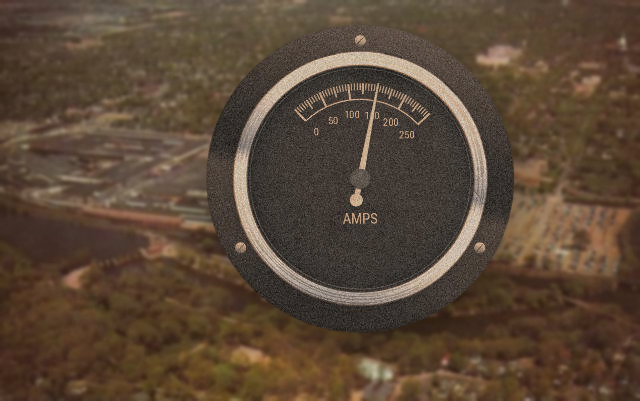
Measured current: 150
